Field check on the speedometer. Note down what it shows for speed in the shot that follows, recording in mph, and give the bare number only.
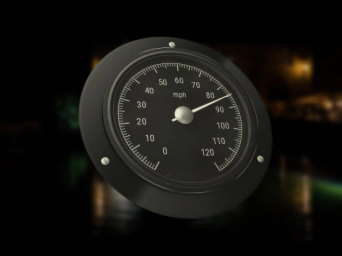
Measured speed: 85
